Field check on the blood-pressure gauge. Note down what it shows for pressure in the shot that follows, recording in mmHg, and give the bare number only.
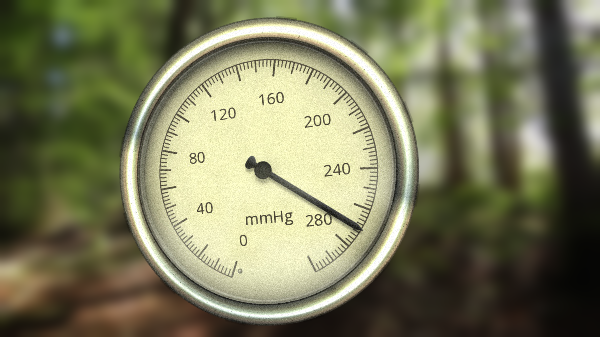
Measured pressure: 270
